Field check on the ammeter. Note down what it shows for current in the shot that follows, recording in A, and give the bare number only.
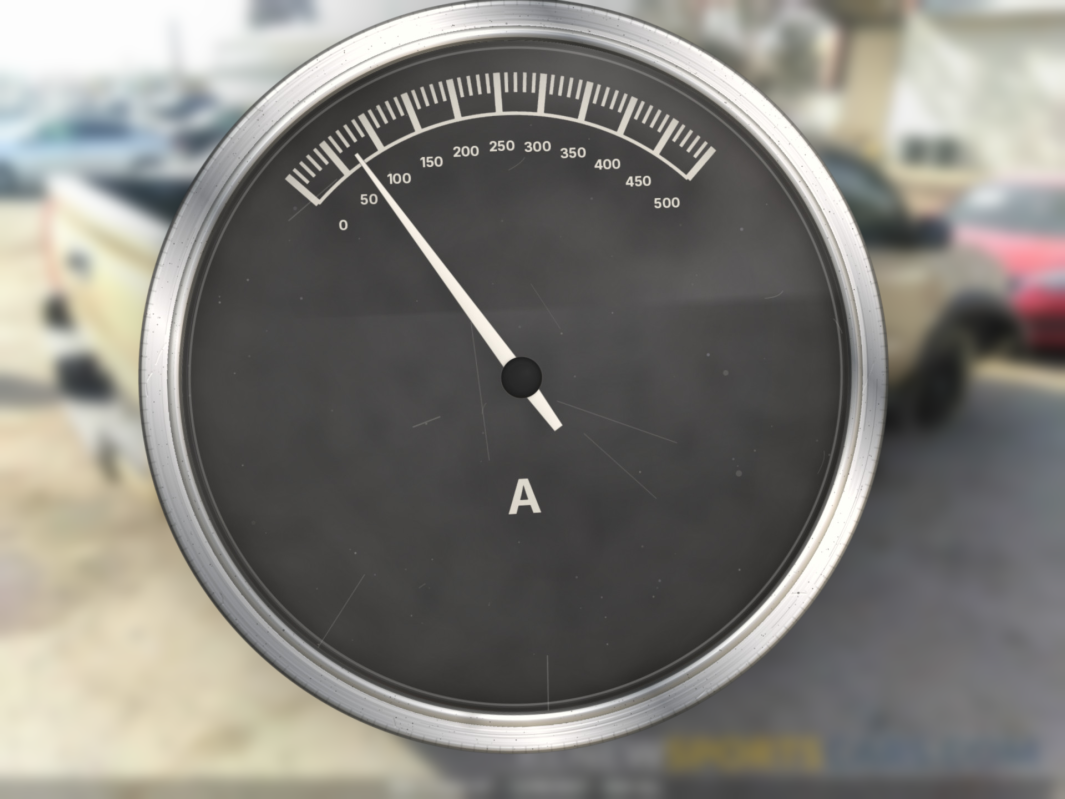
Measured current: 70
